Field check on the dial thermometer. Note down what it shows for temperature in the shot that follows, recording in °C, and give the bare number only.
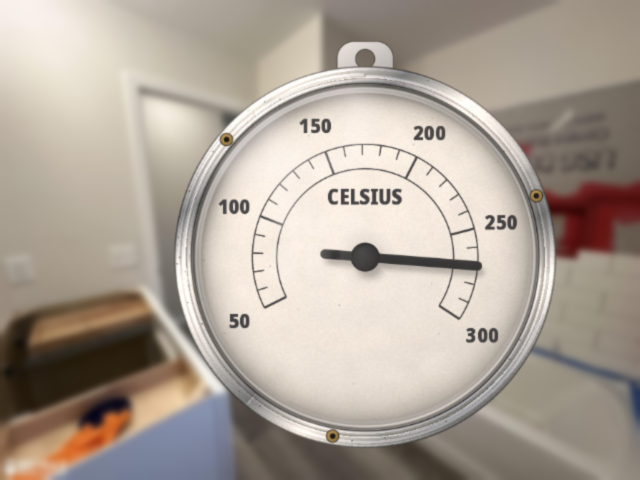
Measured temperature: 270
